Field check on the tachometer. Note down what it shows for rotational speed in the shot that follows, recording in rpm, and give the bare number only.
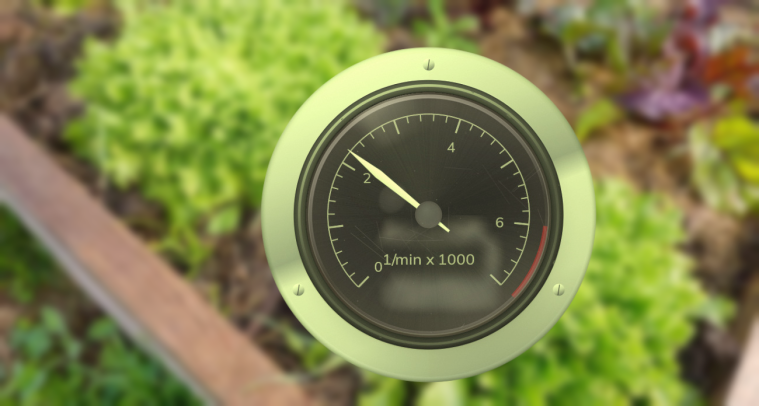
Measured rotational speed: 2200
